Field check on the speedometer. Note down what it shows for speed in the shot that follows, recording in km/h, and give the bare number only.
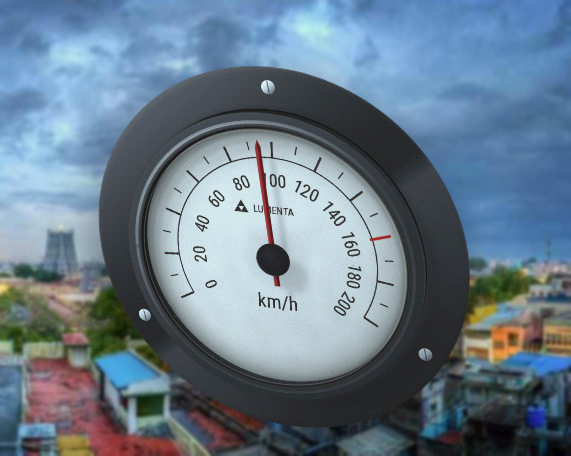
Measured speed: 95
